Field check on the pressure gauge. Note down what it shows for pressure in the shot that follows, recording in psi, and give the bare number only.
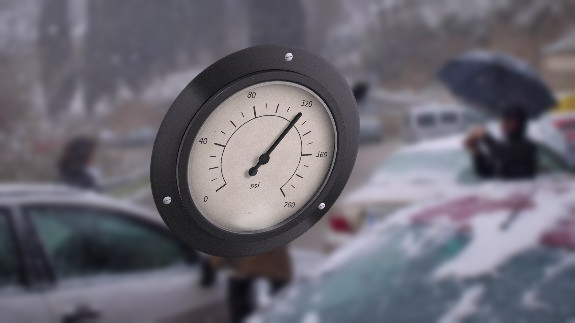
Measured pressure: 120
